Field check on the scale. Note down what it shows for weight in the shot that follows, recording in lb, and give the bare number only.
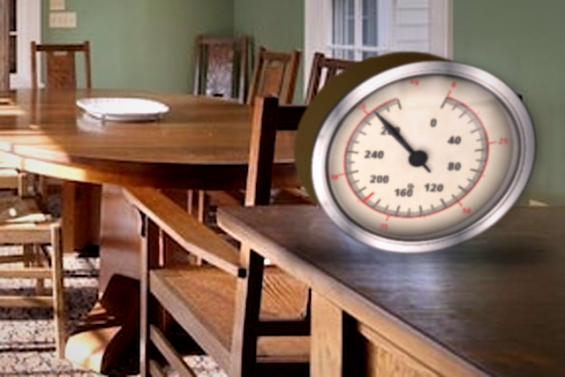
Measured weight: 280
